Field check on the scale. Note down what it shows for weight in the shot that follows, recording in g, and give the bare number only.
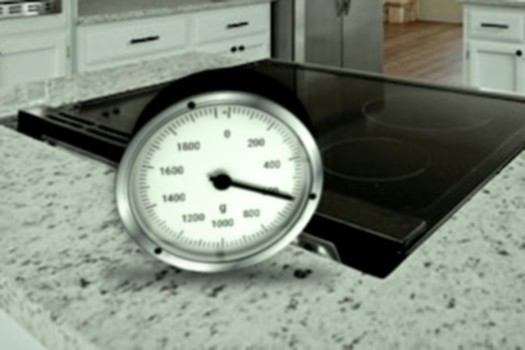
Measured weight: 600
